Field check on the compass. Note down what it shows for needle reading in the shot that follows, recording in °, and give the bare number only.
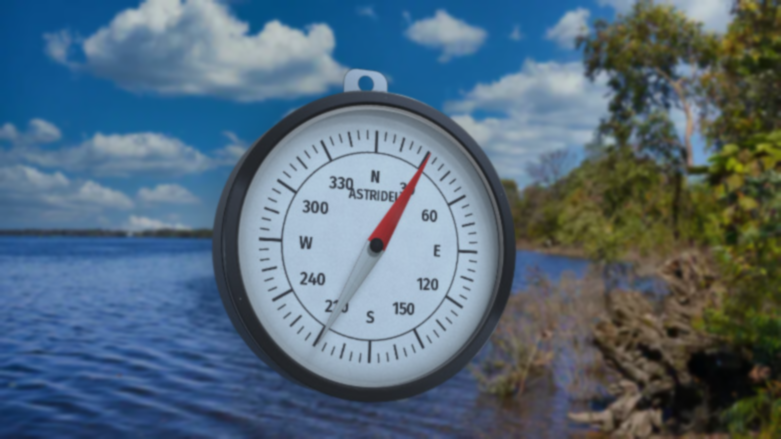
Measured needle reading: 30
